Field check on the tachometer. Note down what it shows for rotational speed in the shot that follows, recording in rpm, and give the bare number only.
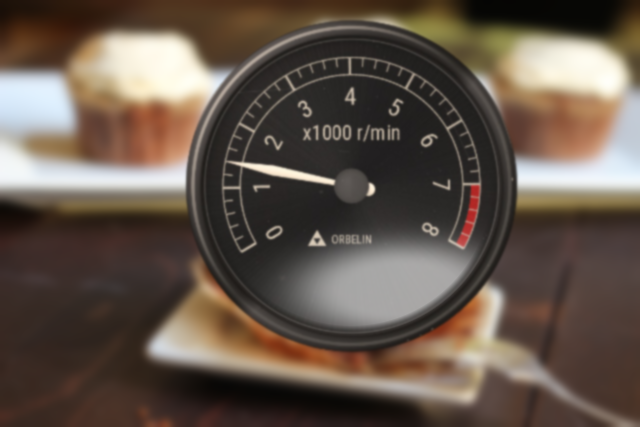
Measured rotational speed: 1400
